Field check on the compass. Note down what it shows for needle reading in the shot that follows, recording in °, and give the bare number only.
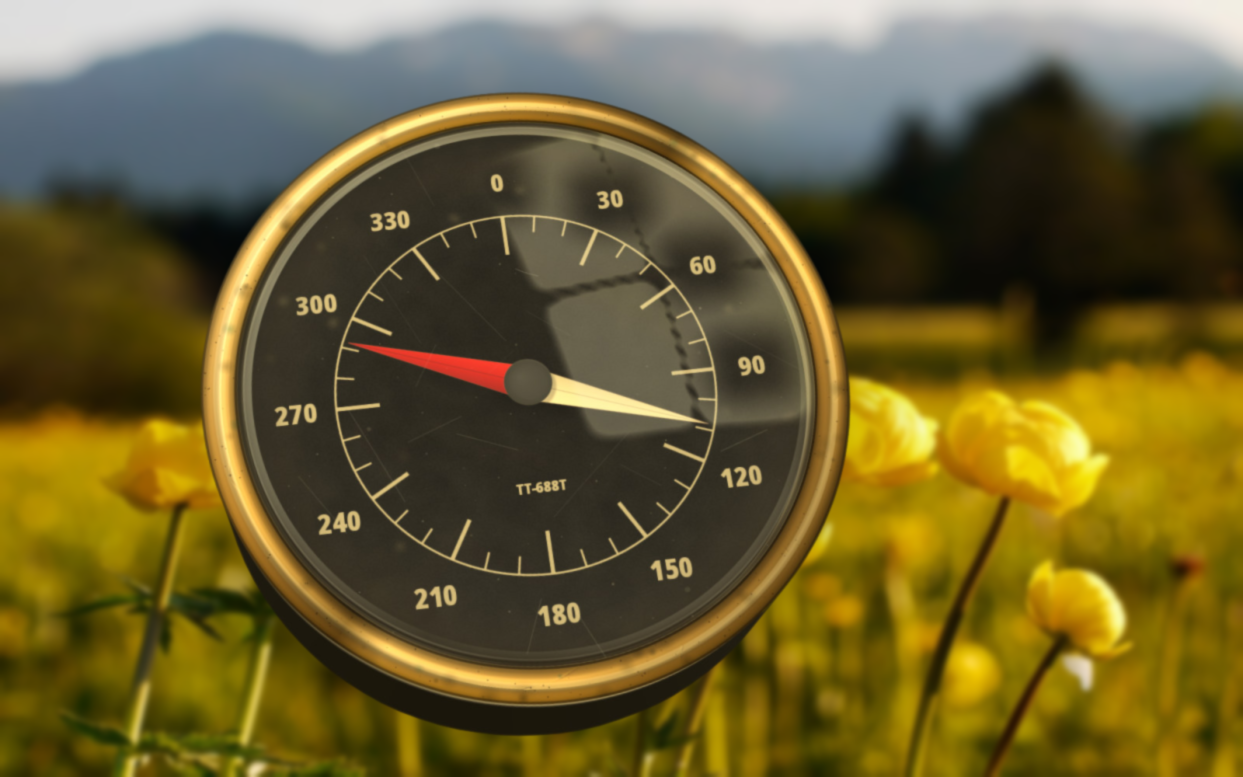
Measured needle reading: 290
